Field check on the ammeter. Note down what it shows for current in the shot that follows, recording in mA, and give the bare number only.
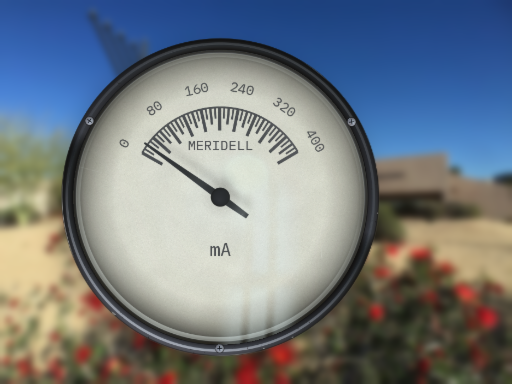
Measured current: 20
